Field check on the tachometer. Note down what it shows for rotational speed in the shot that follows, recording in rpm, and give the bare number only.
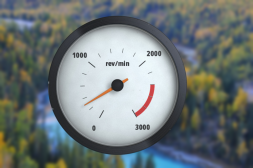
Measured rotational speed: 300
